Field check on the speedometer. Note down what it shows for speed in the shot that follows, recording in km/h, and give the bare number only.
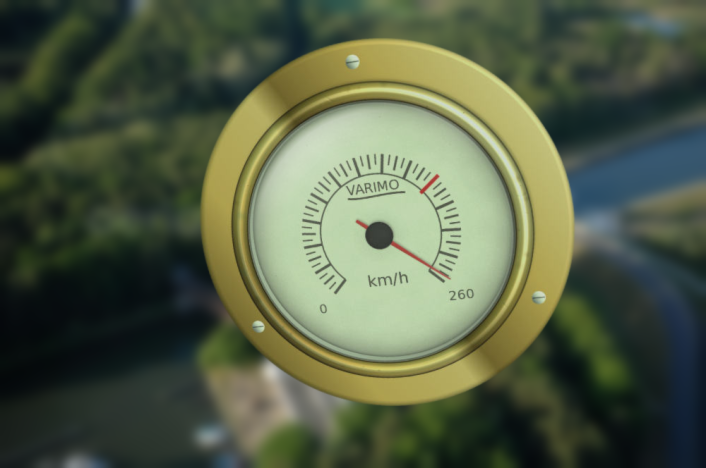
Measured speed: 255
